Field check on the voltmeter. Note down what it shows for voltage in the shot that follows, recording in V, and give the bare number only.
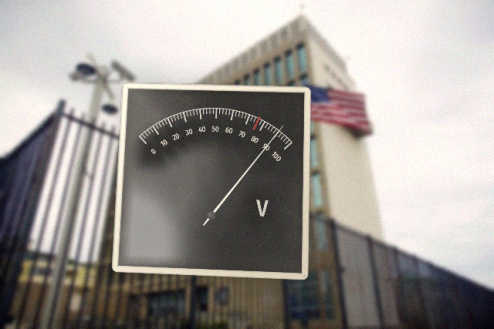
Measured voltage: 90
